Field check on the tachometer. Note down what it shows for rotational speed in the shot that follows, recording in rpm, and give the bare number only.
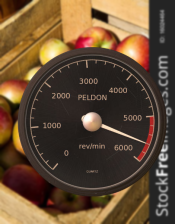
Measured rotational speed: 5600
